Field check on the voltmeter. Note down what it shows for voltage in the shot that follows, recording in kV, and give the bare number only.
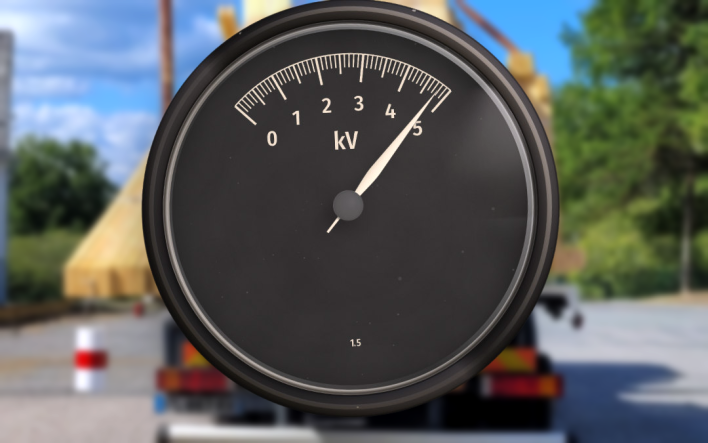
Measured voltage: 4.8
